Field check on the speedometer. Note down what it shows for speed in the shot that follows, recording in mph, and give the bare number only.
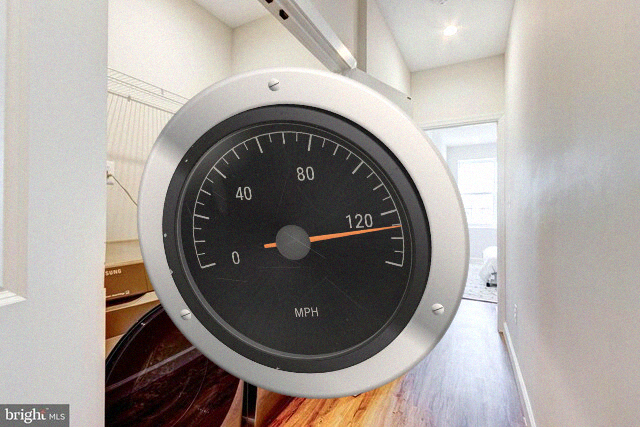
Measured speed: 125
